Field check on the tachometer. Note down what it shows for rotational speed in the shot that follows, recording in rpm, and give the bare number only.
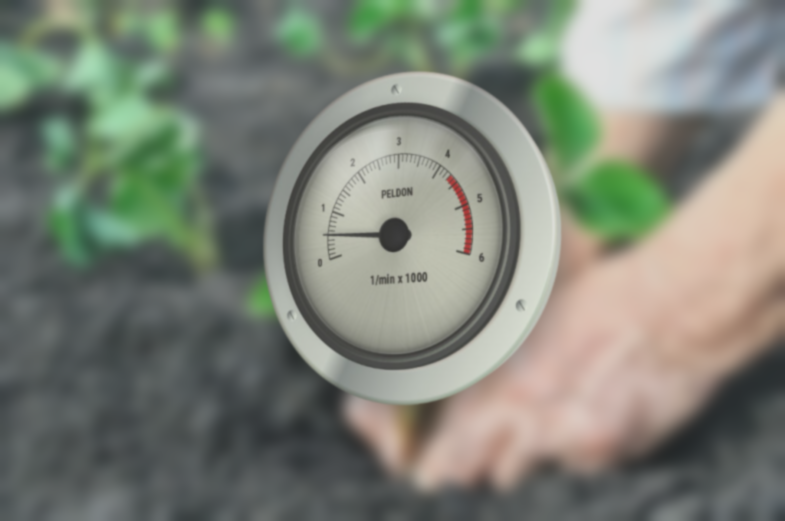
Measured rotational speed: 500
